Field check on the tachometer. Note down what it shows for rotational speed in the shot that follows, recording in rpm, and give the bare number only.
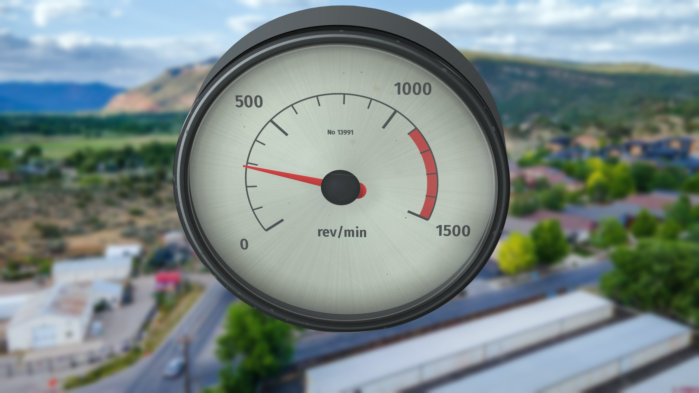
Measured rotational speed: 300
